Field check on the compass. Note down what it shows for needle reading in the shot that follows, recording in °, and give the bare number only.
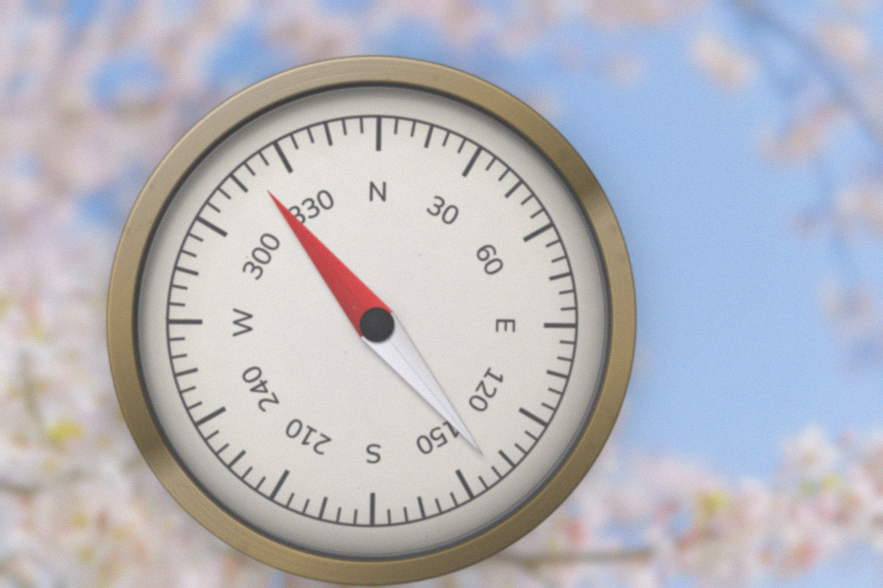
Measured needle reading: 320
